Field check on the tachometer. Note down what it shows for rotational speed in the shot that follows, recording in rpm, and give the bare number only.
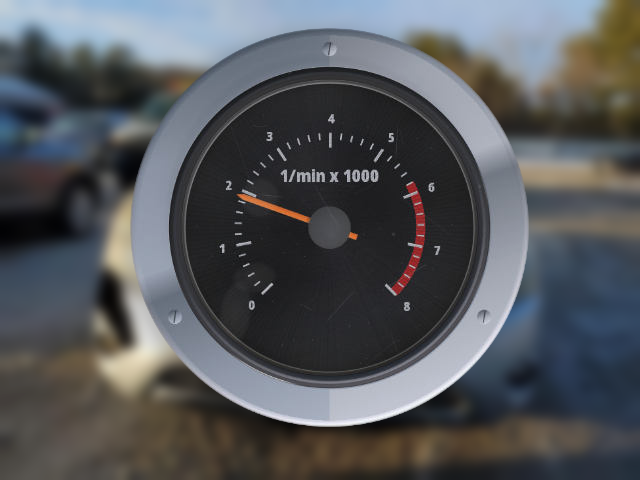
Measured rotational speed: 1900
